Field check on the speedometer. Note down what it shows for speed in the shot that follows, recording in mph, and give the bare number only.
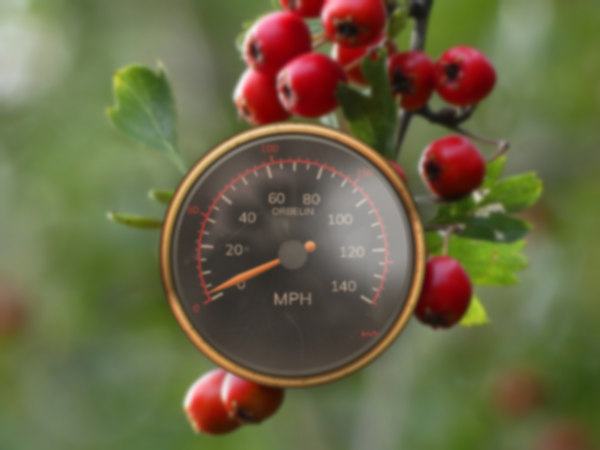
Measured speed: 2.5
